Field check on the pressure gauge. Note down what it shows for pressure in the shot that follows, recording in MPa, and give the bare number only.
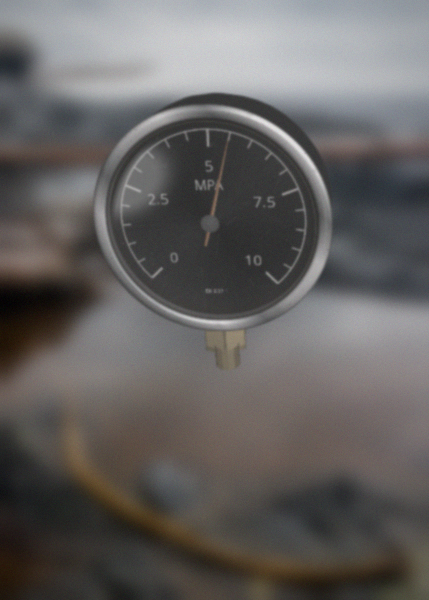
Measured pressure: 5.5
